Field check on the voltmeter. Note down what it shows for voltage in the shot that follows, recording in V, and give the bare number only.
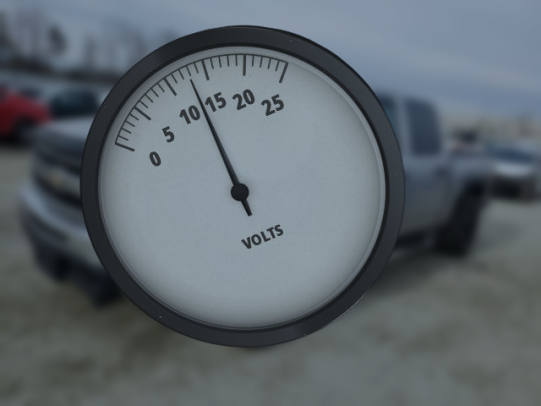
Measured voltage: 13
